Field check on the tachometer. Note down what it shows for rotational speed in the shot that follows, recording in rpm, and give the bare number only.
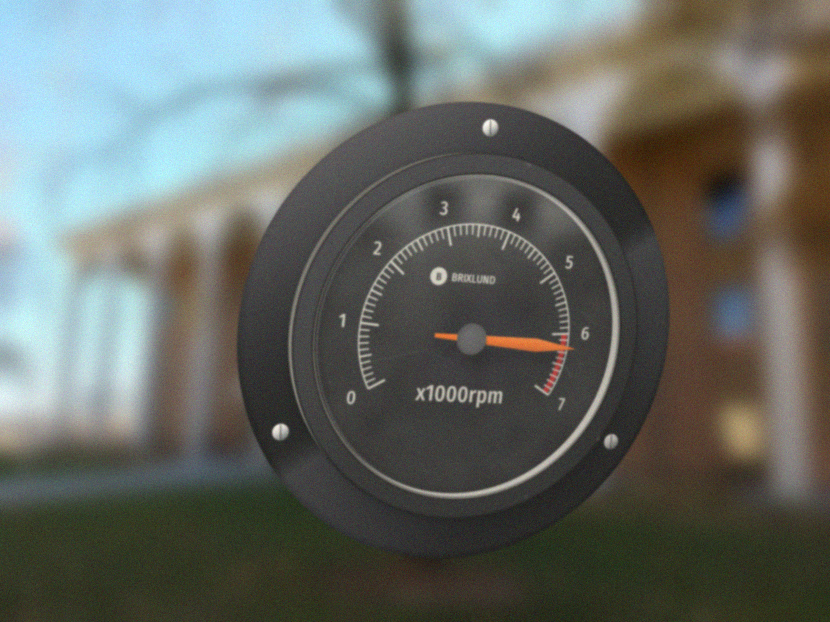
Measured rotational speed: 6200
